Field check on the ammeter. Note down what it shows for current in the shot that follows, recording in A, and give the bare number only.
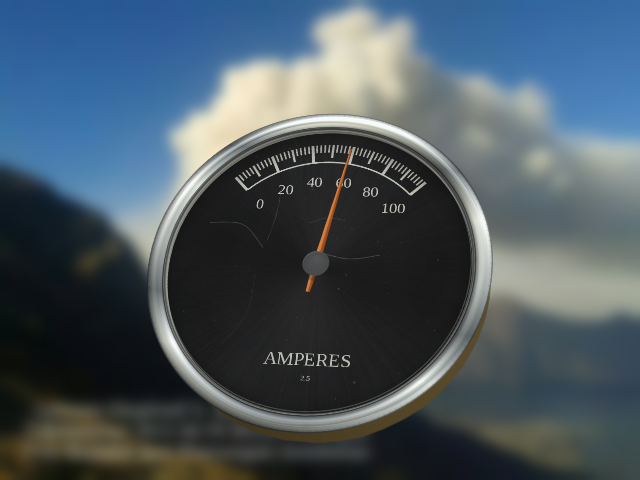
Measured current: 60
